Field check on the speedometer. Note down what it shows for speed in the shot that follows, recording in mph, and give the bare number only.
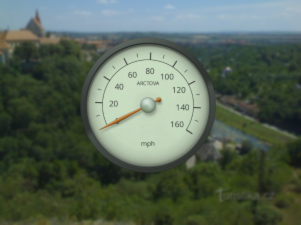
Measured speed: 0
